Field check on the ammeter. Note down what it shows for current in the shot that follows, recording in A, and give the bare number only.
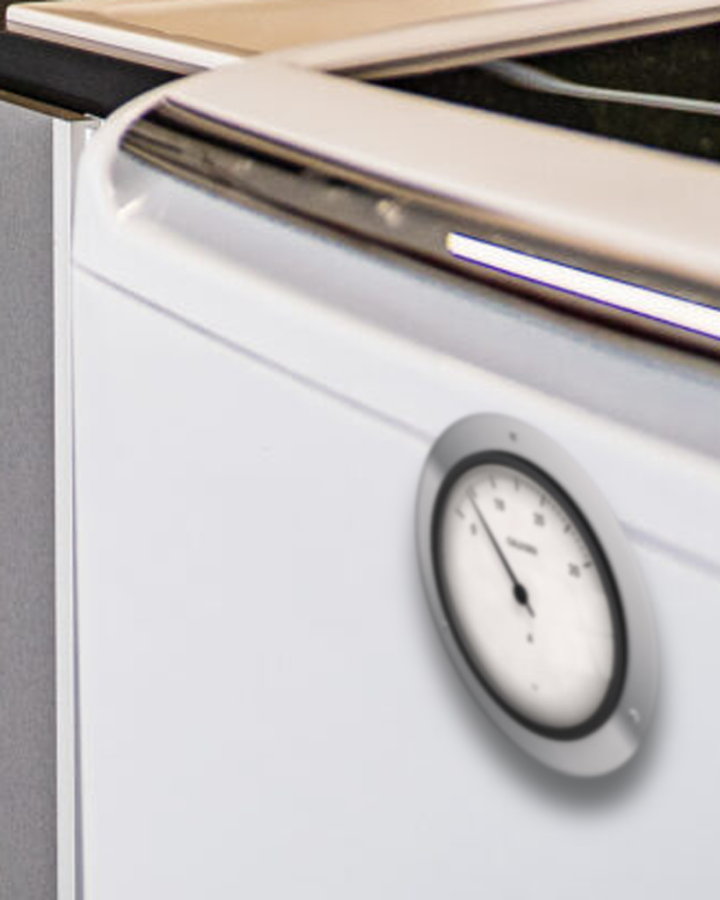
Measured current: 5
